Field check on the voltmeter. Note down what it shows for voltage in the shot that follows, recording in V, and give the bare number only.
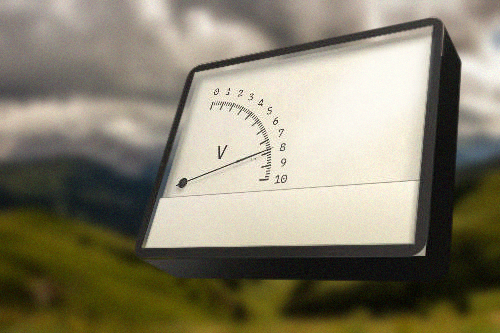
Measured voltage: 8
